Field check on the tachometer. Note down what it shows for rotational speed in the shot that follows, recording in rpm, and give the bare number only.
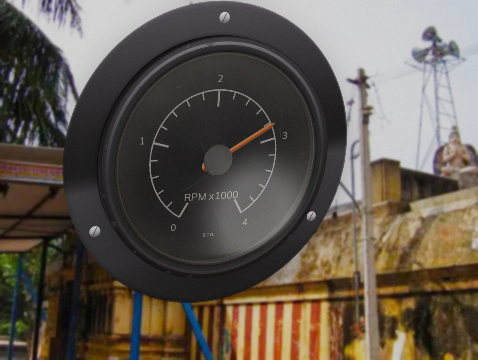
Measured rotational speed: 2800
